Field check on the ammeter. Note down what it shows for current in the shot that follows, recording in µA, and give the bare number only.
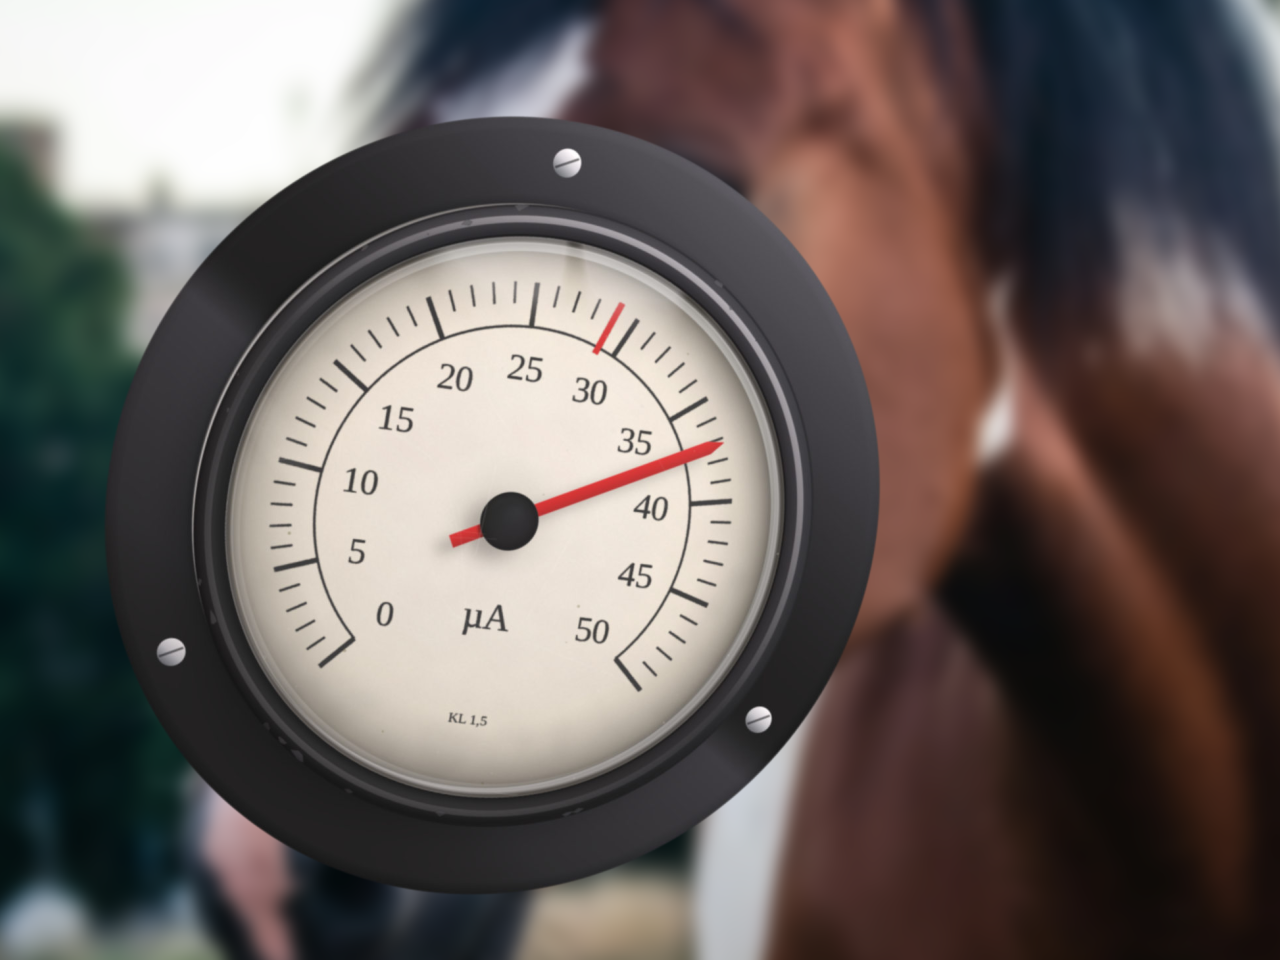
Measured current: 37
